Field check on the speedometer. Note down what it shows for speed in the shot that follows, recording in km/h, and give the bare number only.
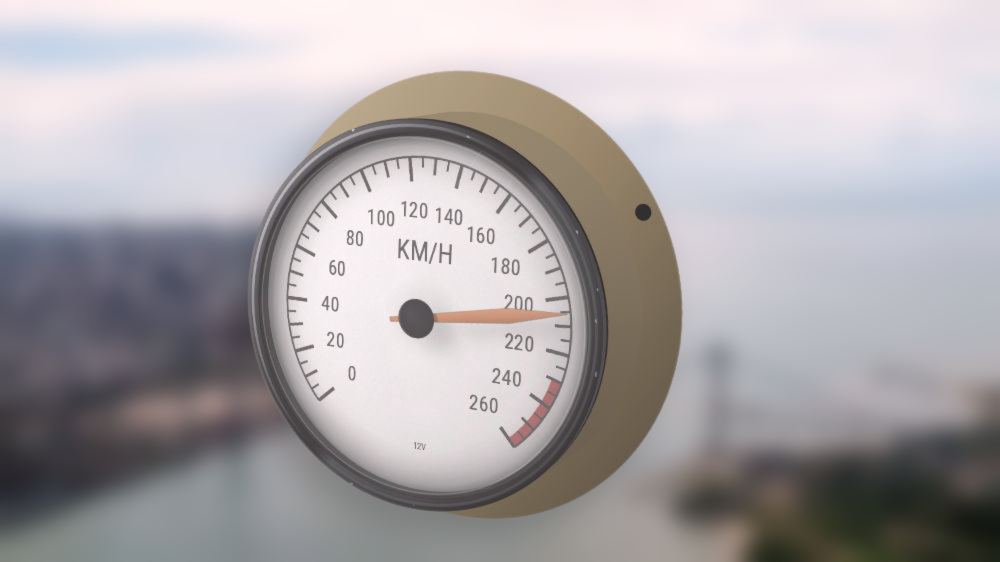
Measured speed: 205
